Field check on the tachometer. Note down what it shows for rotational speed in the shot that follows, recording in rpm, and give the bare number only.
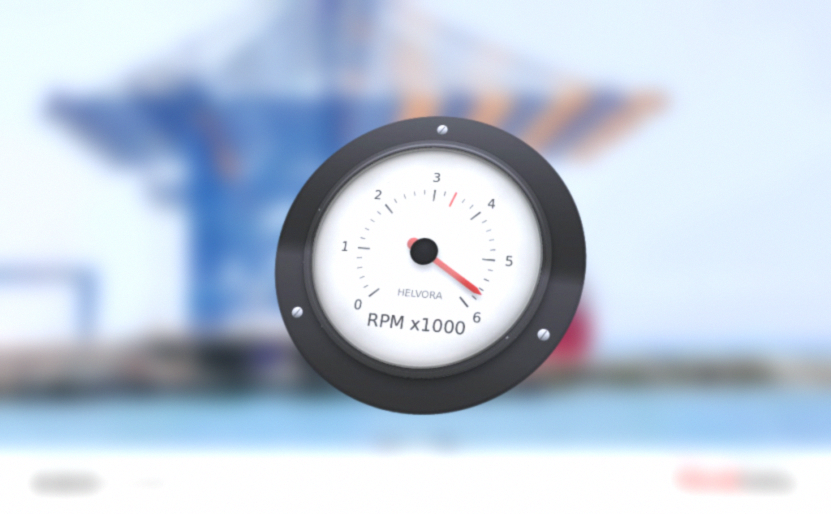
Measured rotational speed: 5700
